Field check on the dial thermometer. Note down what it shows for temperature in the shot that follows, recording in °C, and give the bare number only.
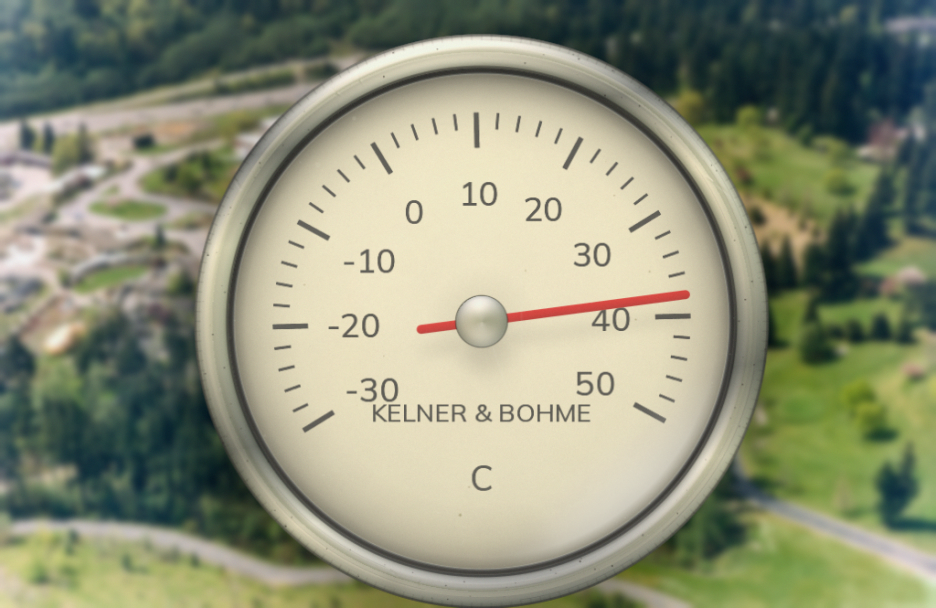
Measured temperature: 38
